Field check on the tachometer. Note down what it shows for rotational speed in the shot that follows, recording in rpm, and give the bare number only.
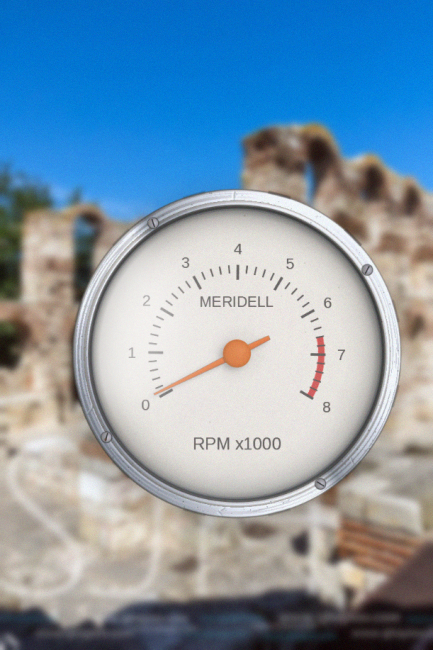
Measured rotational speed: 100
